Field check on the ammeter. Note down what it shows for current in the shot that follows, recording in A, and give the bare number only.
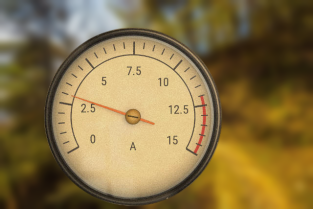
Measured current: 3
